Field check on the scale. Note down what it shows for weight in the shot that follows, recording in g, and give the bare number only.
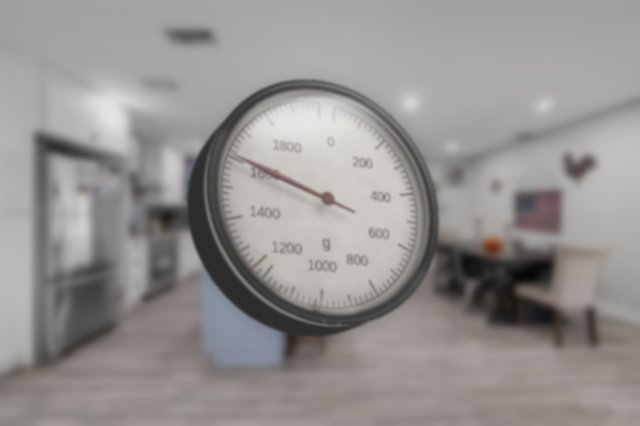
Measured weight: 1600
